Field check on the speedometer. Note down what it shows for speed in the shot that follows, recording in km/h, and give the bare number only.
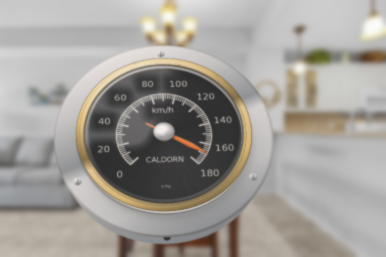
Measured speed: 170
